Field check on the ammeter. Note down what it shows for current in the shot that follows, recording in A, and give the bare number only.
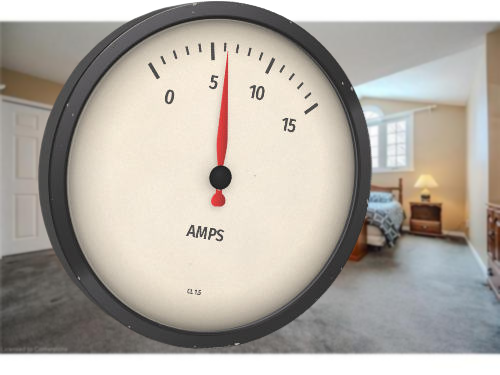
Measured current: 6
